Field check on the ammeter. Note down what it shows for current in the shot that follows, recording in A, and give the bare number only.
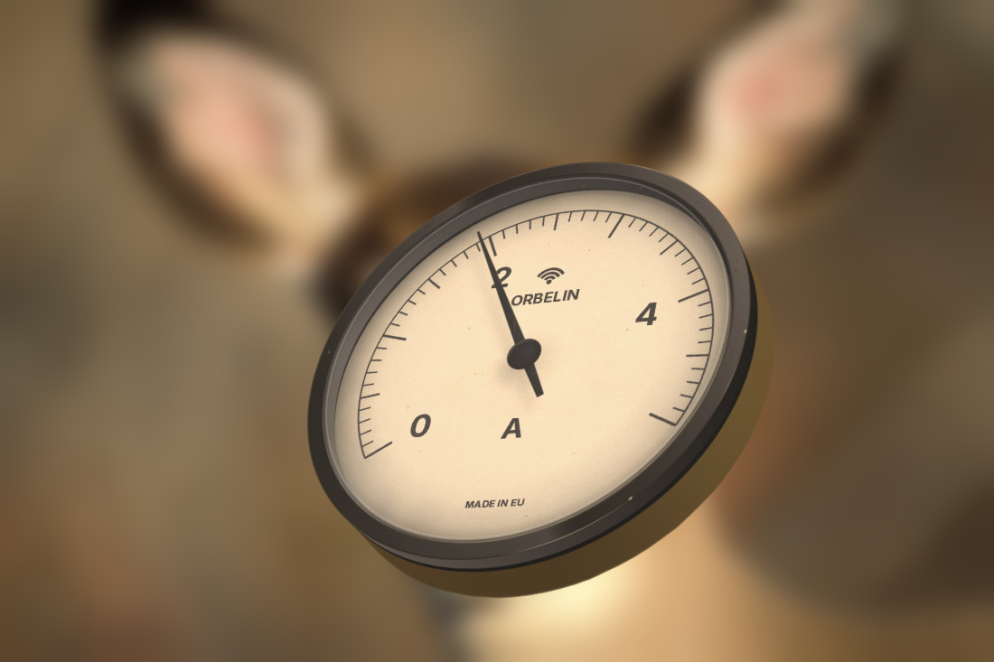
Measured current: 1.95
